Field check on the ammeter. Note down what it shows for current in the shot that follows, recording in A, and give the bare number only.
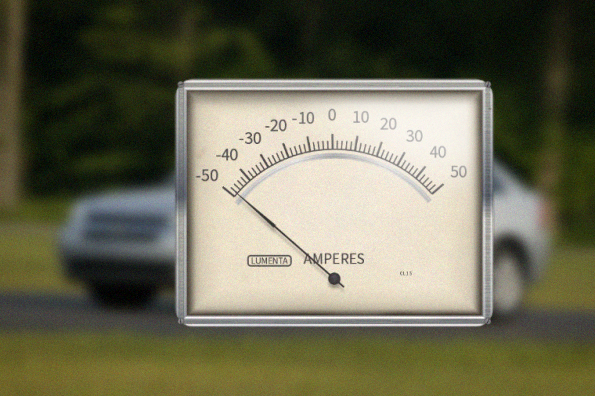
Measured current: -48
